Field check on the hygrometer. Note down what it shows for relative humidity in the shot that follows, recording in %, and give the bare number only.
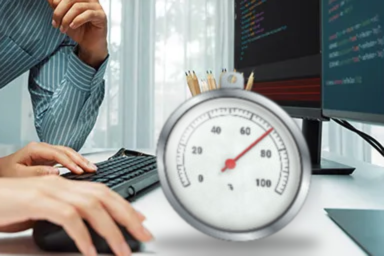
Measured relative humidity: 70
